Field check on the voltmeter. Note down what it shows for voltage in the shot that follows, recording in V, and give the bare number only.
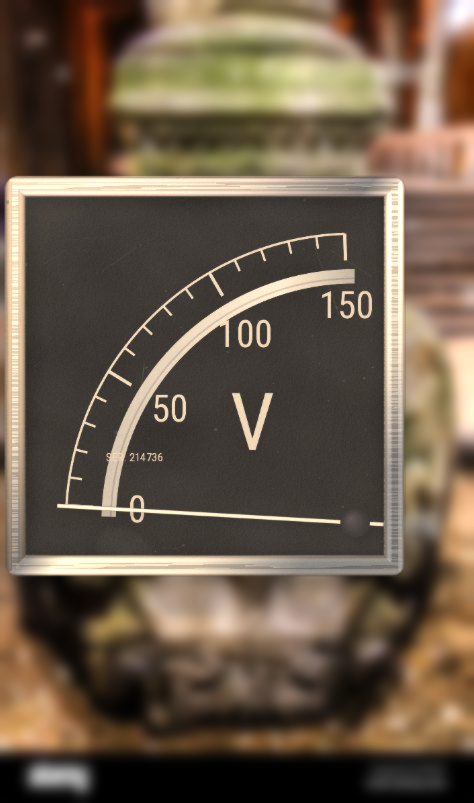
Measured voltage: 0
